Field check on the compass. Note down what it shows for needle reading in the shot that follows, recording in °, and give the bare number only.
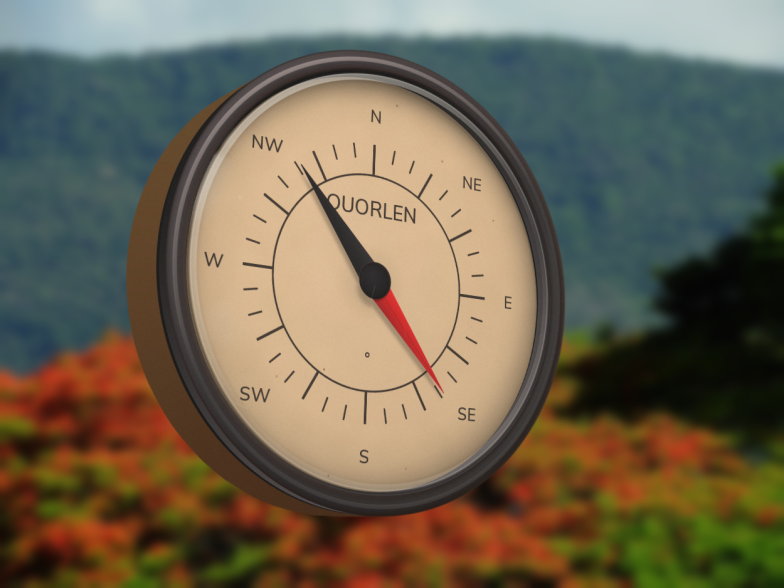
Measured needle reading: 140
